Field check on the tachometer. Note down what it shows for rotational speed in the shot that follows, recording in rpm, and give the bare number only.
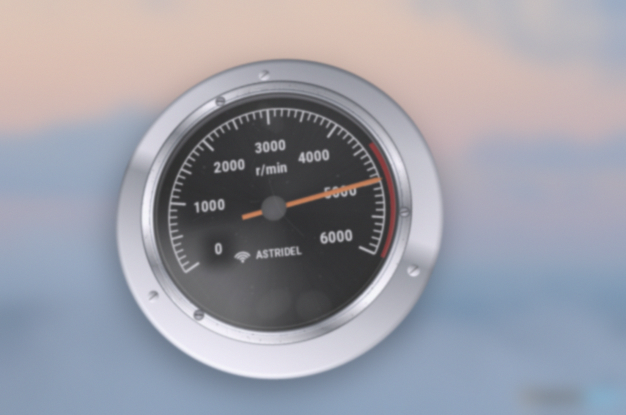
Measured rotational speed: 5000
